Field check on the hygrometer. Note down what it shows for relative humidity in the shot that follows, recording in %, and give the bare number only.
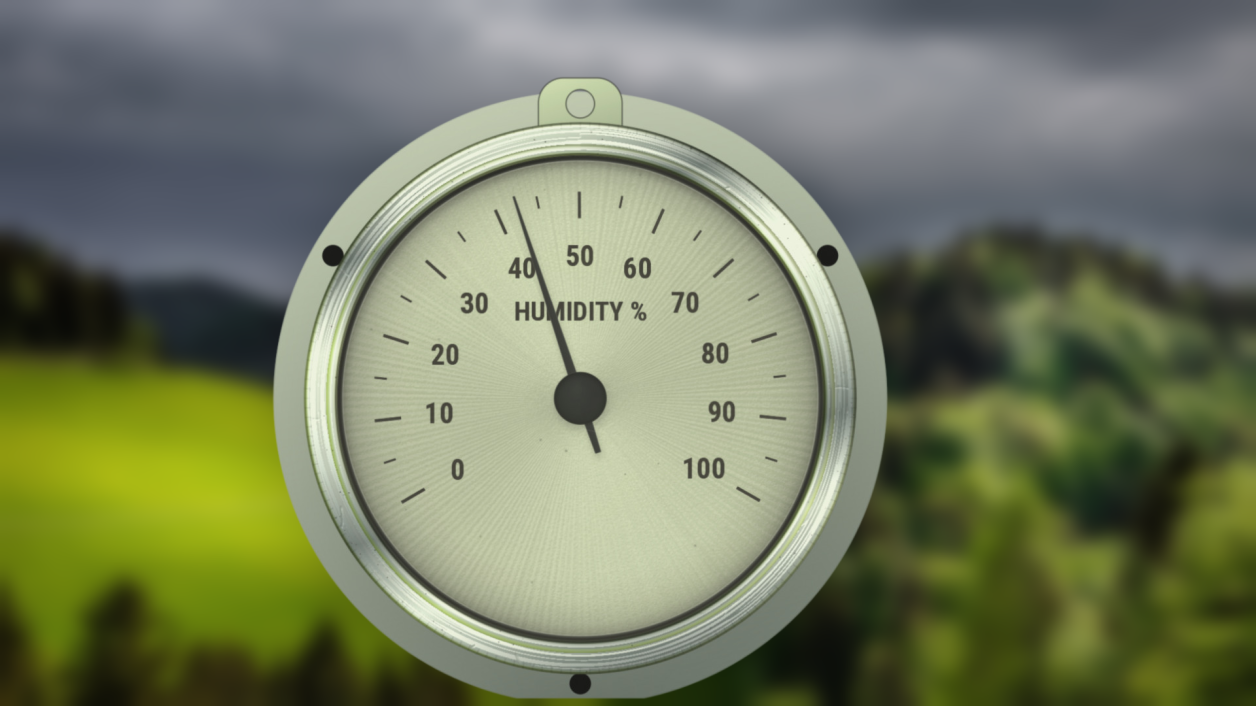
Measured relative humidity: 42.5
